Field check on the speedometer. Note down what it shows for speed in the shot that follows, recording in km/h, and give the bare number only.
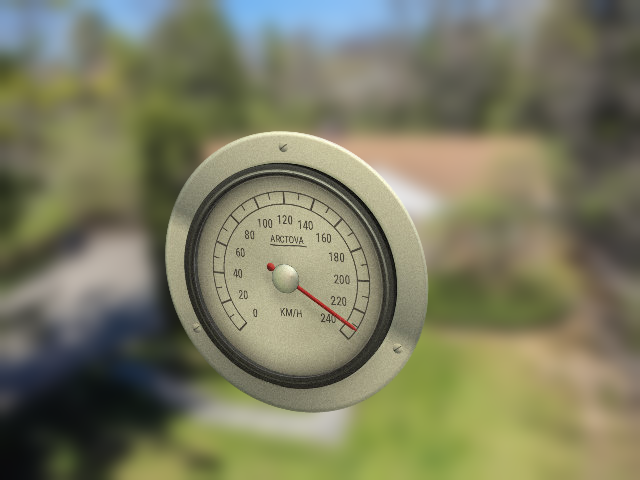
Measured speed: 230
